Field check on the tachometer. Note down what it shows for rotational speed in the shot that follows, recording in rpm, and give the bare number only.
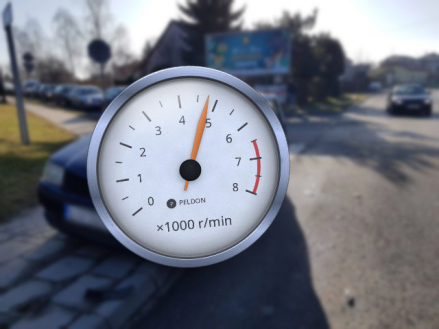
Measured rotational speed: 4750
